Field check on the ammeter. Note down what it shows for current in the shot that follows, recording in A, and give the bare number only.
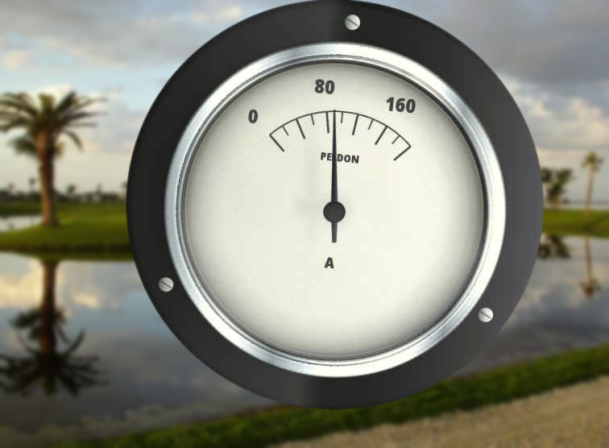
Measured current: 90
